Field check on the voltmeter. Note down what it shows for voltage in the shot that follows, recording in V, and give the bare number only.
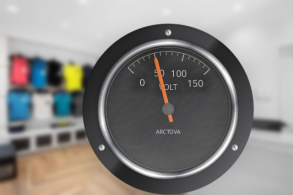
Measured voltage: 50
